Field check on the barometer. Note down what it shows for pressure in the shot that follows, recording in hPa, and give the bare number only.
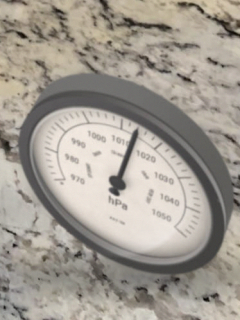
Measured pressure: 1014
